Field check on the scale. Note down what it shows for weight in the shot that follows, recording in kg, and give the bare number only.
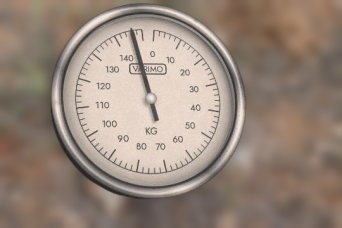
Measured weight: 146
